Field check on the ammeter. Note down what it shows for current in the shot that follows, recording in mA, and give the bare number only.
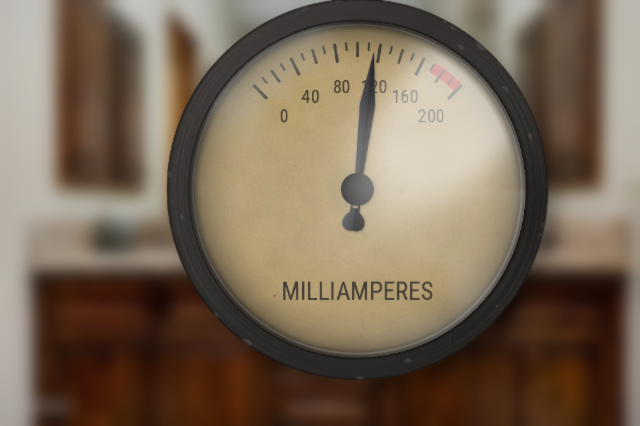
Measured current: 115
